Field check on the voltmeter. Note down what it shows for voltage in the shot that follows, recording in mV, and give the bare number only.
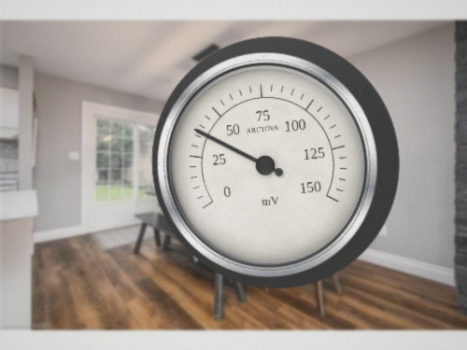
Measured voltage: 37.5
